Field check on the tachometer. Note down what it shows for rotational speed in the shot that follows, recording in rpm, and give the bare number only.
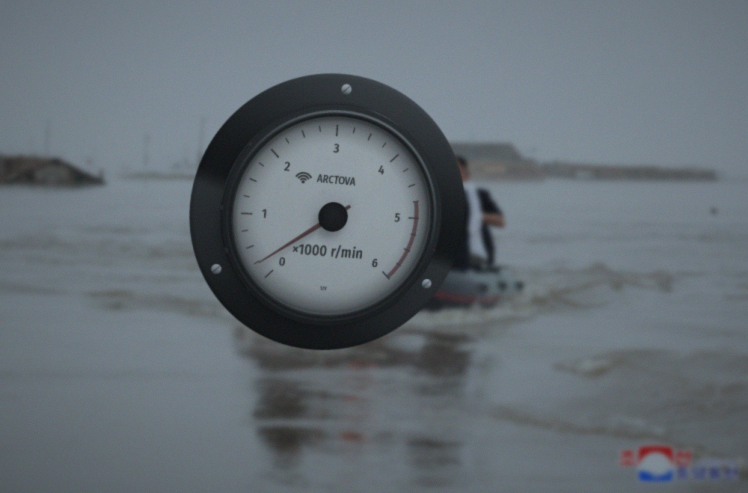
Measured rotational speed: 250
